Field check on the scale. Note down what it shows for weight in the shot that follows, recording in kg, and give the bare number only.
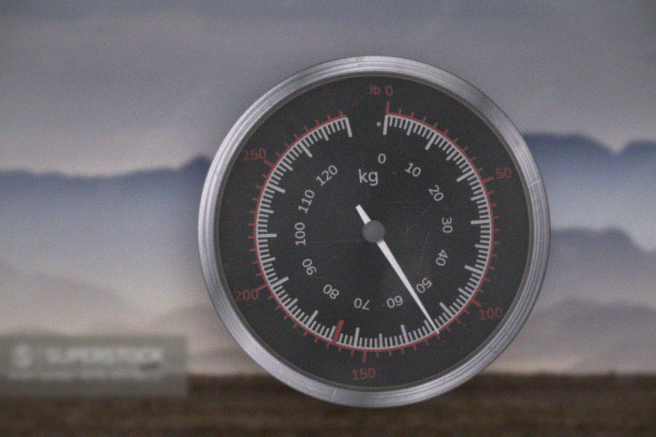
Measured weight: 54
